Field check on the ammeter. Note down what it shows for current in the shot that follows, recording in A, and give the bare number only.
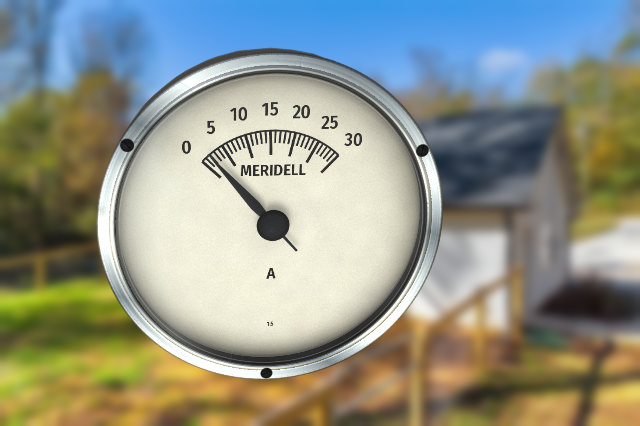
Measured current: 2
